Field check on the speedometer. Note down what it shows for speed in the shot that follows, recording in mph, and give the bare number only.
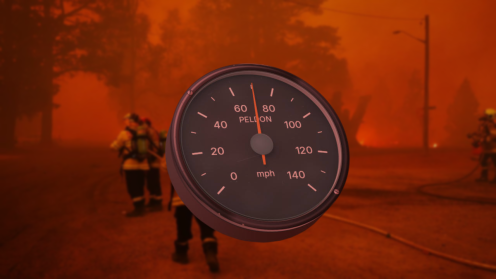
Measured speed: 70
